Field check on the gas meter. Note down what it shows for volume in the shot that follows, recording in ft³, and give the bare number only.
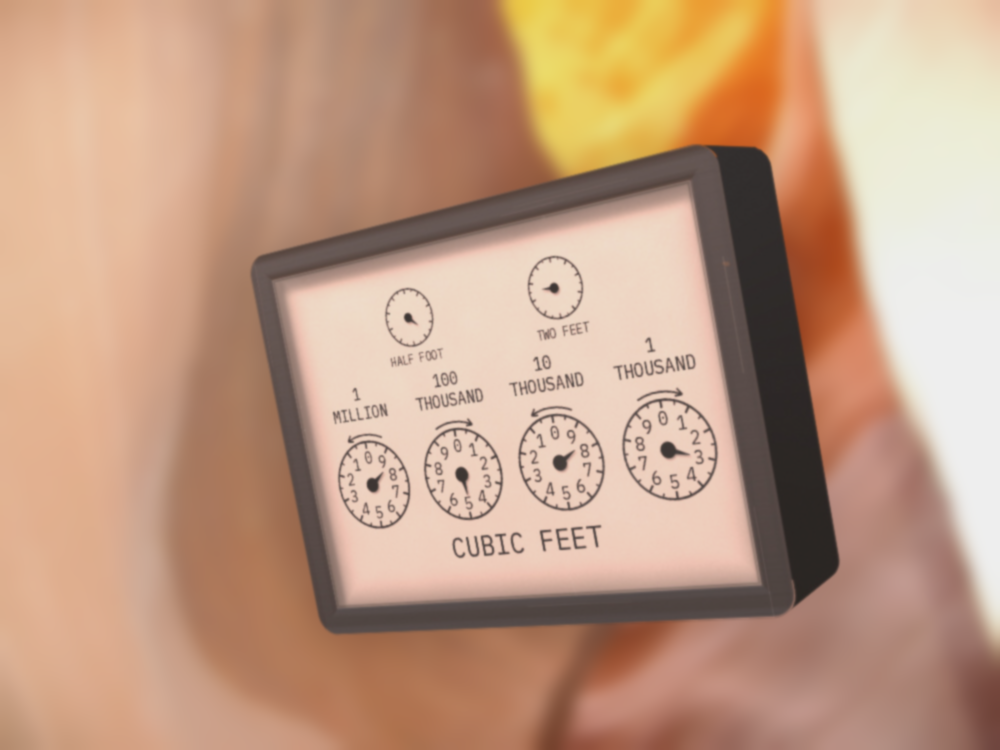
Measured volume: 848300
